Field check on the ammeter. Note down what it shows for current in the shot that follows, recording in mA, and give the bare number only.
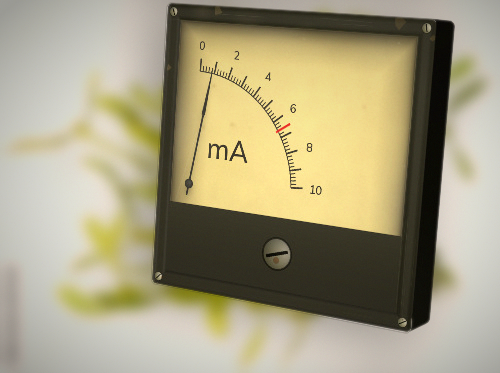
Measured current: 1
